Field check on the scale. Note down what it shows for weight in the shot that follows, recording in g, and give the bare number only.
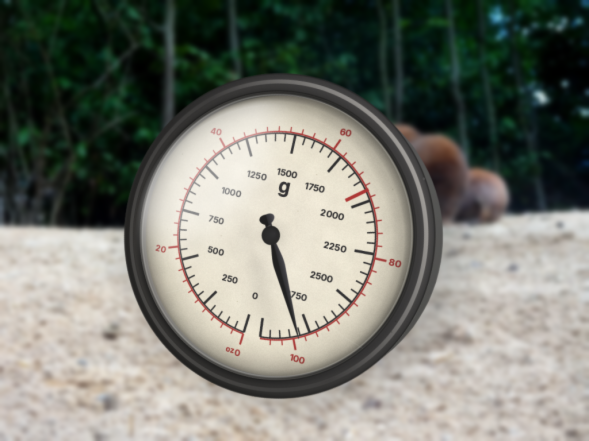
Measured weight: 2800
